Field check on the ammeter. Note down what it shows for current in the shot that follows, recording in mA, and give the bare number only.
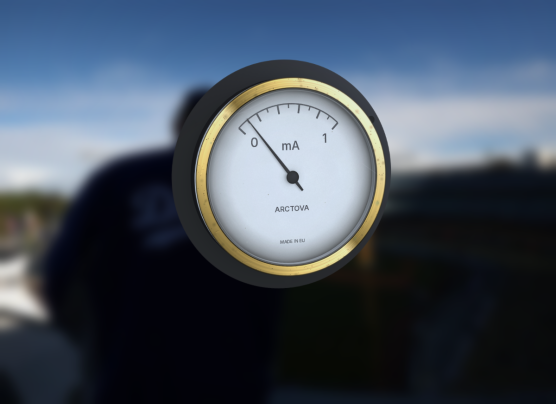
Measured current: 0.1
